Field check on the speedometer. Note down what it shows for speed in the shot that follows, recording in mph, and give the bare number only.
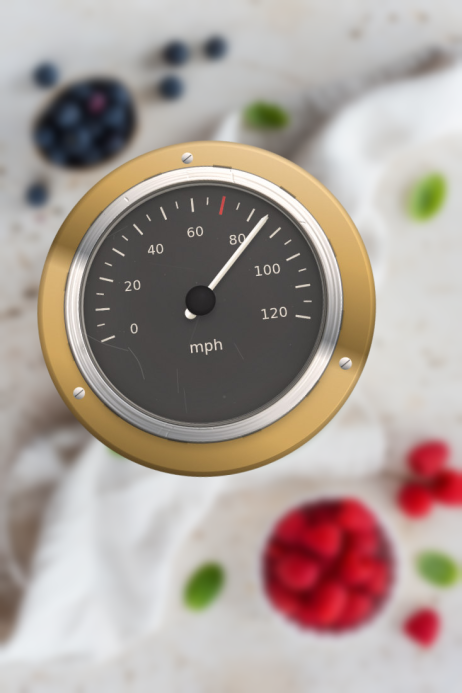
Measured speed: 85
